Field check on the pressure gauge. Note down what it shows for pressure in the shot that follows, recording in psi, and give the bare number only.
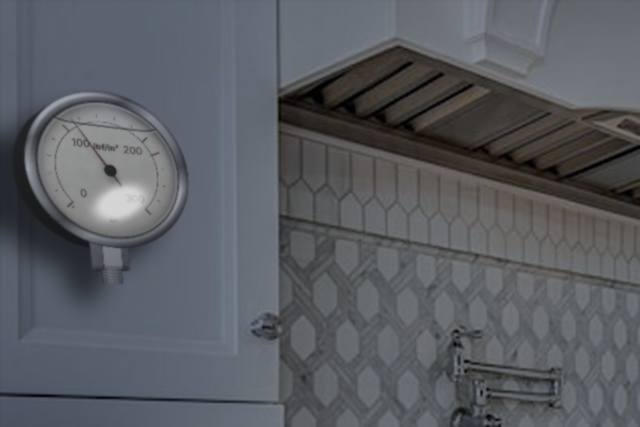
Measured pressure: 110
